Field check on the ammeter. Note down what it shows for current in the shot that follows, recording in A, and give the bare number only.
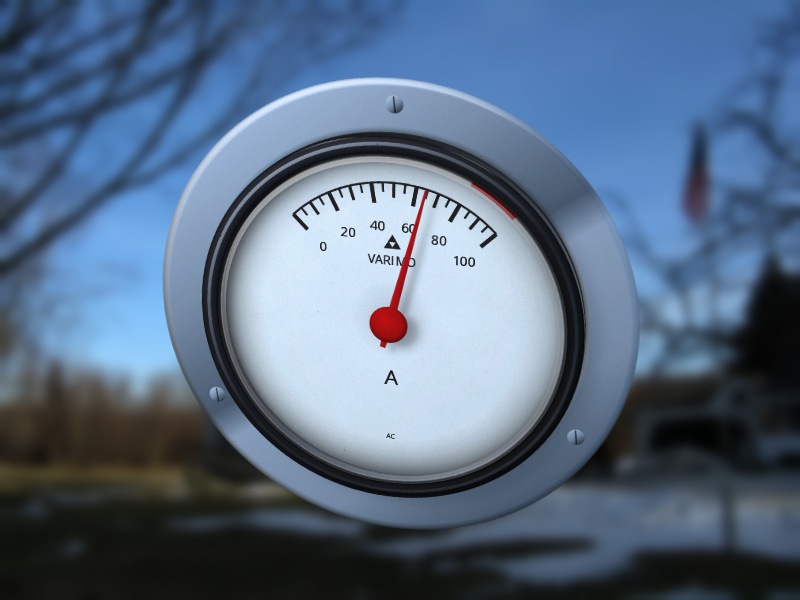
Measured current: 65
